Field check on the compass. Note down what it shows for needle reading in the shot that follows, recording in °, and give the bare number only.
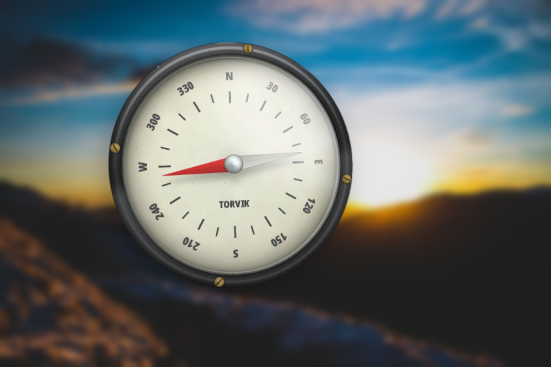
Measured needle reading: 262.5
